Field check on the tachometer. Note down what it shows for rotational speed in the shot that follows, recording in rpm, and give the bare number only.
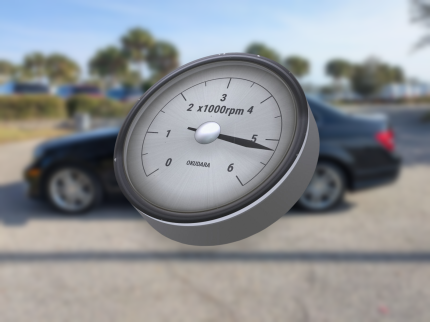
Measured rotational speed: 5250
